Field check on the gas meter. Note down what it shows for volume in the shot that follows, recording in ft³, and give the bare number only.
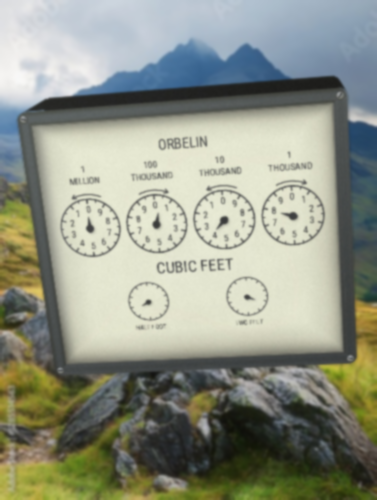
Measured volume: 3800
